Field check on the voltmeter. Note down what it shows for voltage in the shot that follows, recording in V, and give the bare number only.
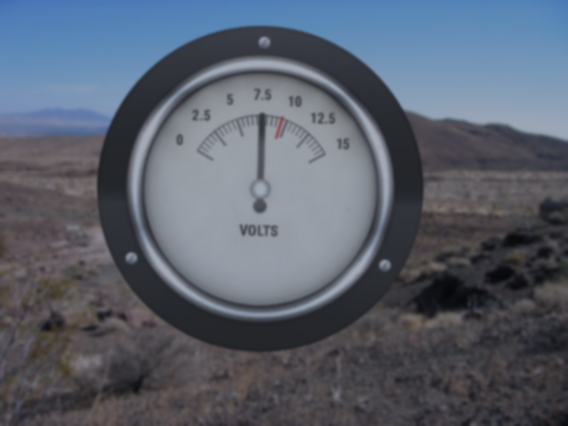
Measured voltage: 7.5
